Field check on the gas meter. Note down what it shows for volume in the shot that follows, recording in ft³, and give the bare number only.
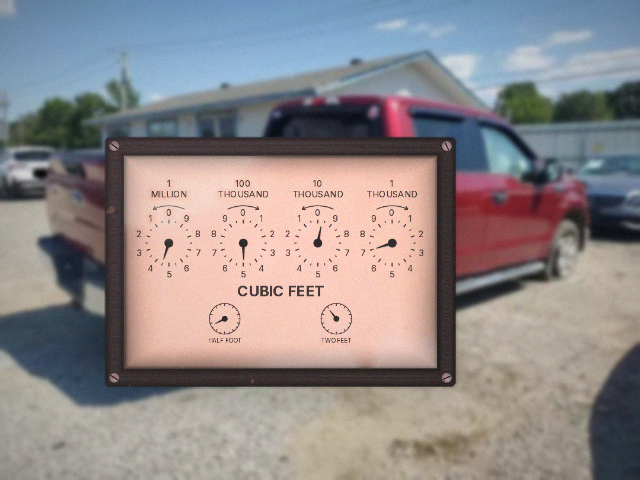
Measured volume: 449700
